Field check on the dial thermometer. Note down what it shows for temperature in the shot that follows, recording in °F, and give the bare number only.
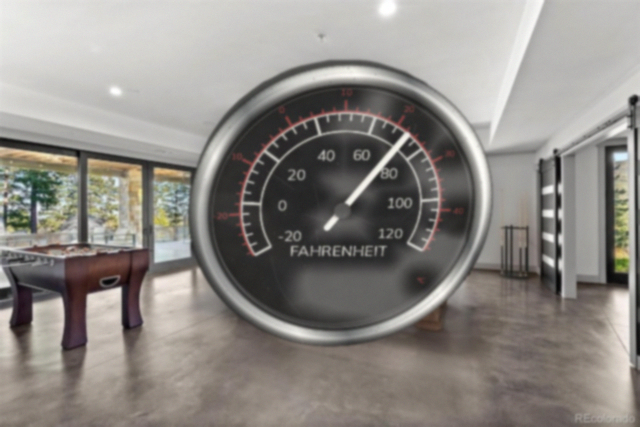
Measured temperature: 72
